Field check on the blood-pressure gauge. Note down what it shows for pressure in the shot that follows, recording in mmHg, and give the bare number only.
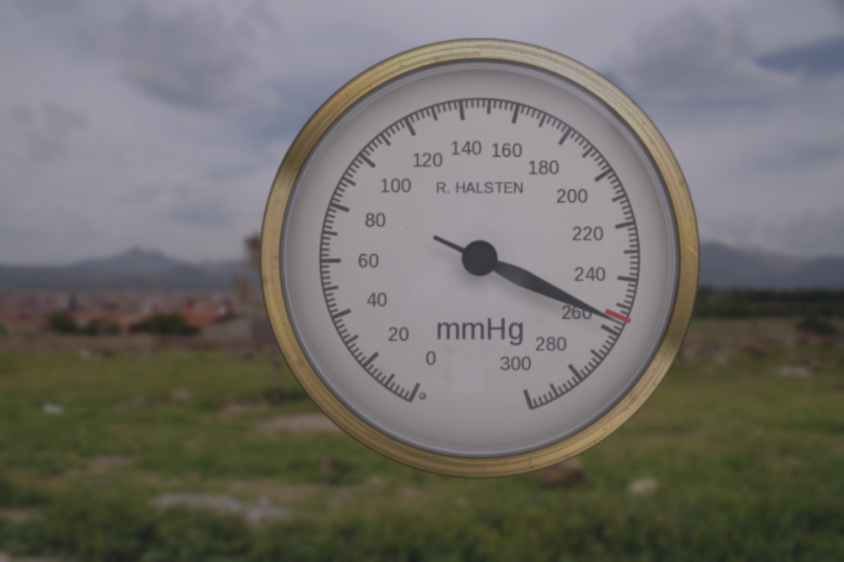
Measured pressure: 256
